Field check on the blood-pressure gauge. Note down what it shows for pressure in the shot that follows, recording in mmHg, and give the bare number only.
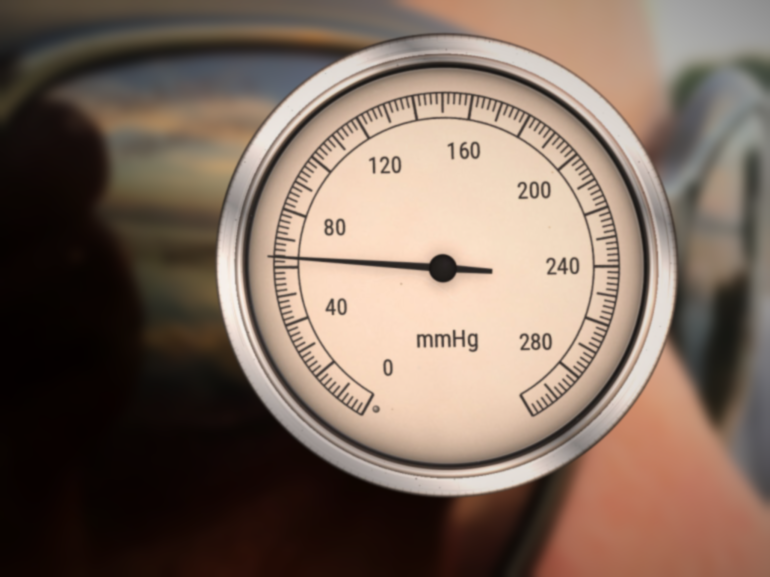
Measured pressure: 64
